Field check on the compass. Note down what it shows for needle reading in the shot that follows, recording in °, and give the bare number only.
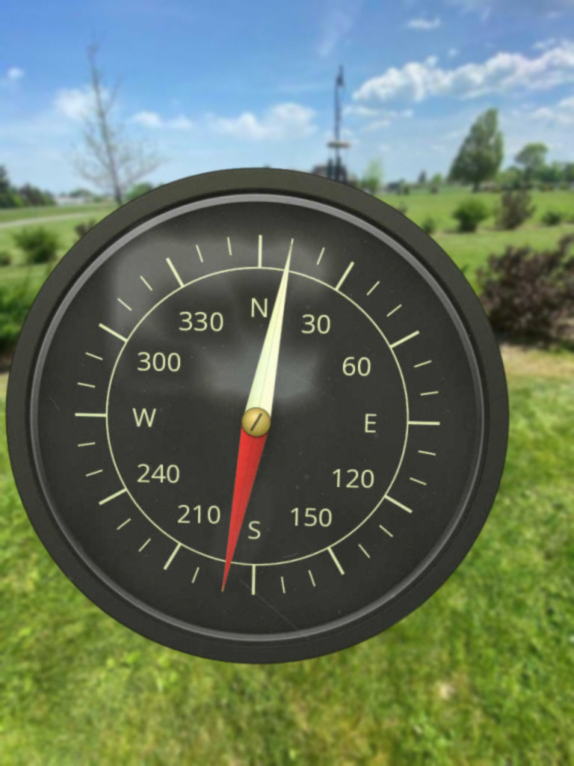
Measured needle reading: 190
